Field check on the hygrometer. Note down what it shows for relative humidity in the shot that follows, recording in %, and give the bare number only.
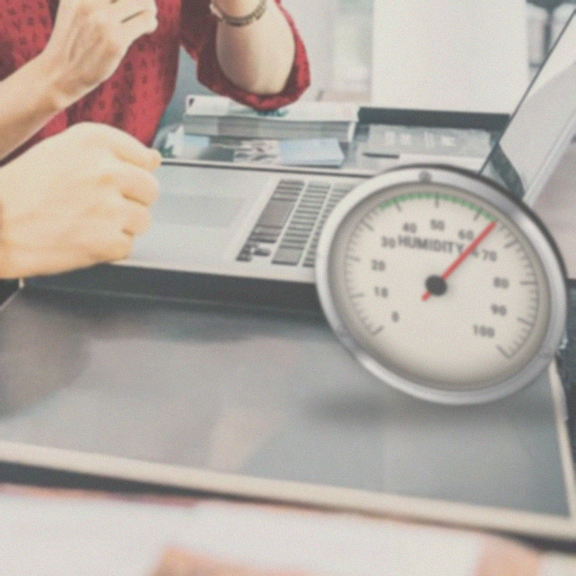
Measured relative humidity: 64
